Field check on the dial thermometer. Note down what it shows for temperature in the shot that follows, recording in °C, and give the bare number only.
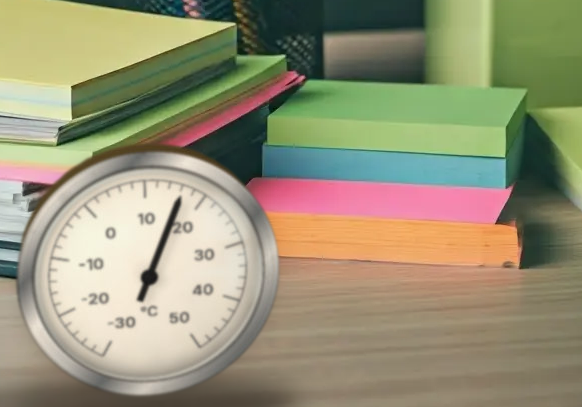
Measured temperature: 16
